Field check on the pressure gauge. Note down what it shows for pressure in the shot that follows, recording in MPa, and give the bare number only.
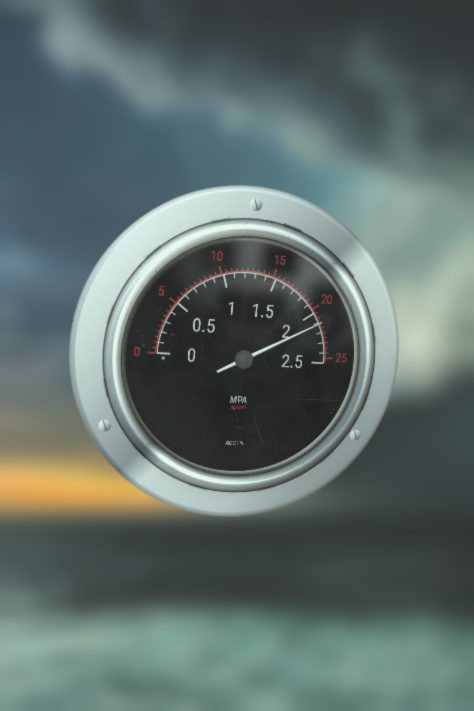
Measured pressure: 2.1
